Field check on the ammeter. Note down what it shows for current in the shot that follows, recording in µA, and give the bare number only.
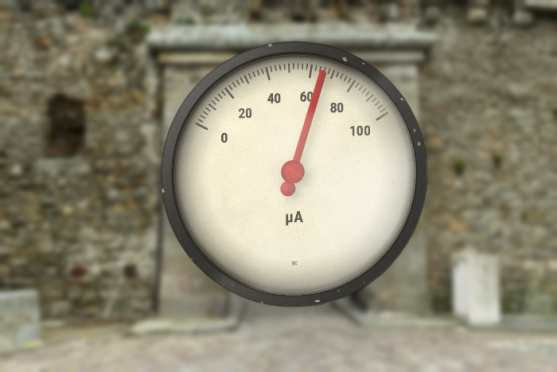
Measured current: 66
